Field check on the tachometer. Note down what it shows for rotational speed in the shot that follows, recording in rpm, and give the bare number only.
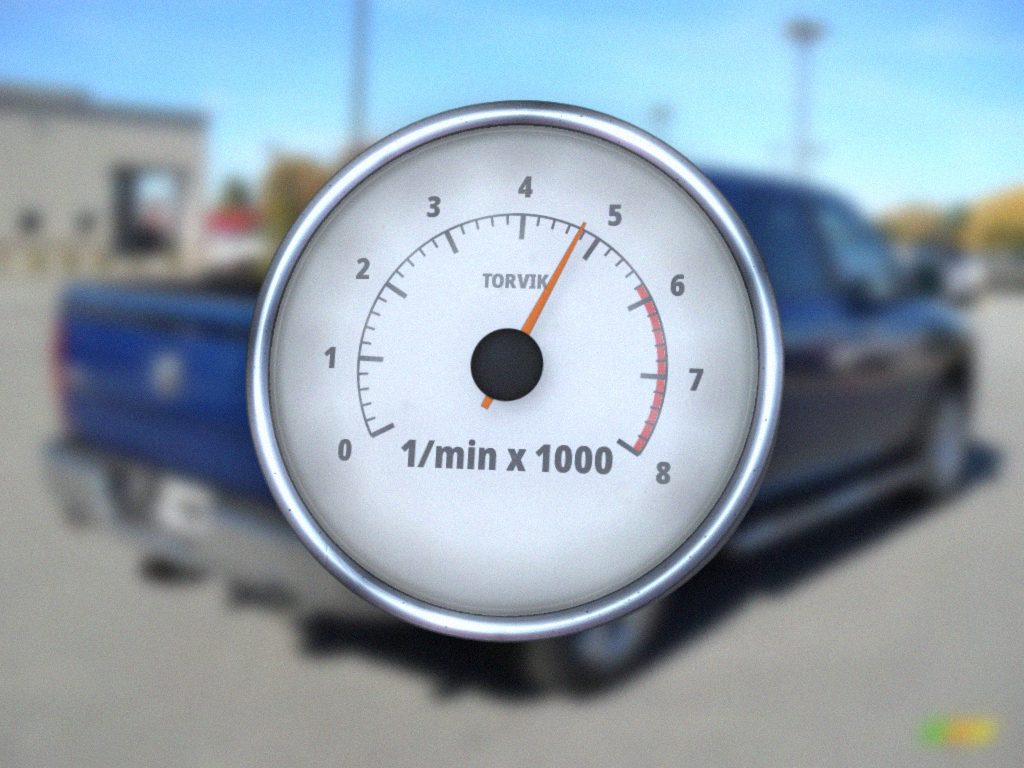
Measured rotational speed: 4800
